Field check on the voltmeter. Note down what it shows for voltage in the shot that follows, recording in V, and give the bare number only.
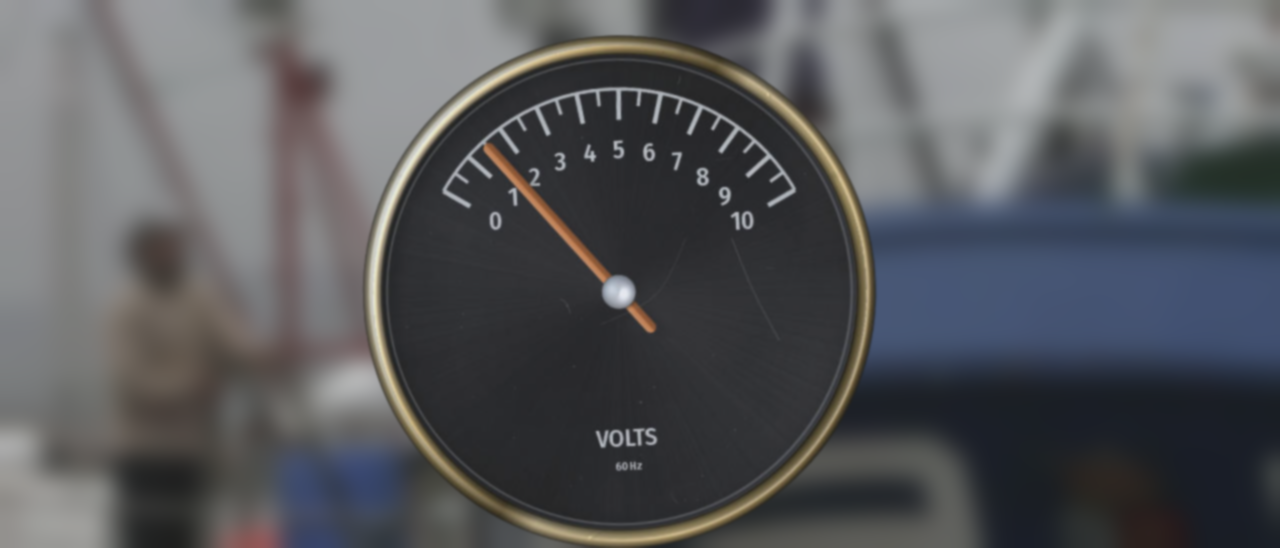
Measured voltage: 1.5
